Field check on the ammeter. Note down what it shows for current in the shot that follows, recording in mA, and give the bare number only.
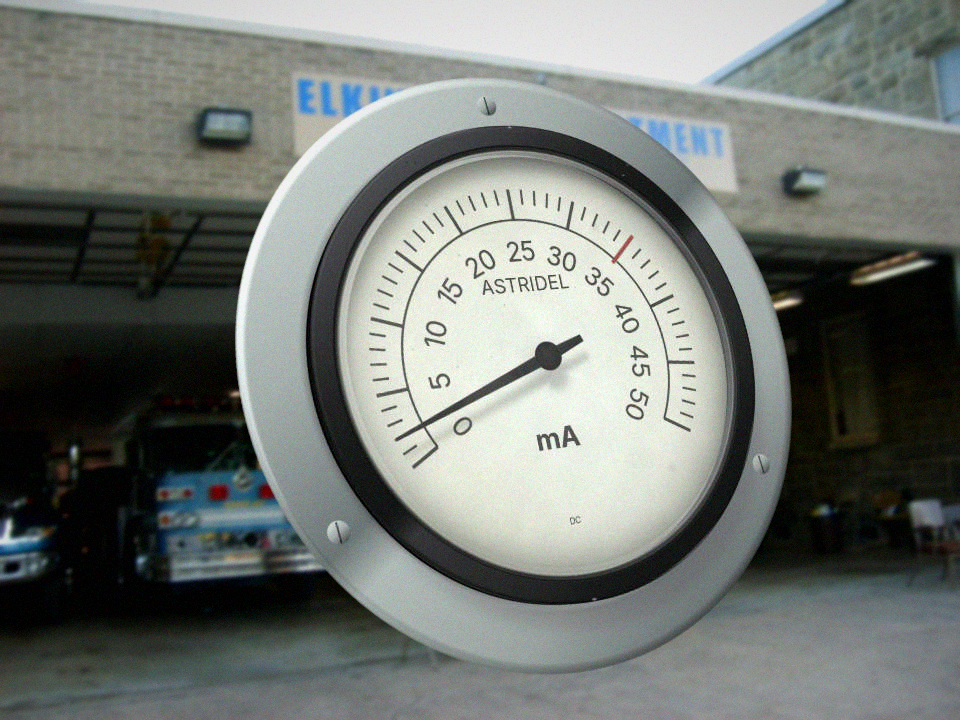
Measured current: 2
